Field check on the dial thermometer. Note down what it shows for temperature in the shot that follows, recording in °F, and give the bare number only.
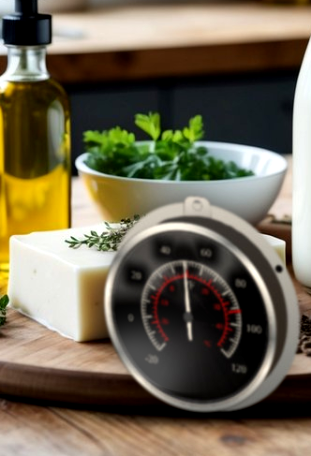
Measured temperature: 50
